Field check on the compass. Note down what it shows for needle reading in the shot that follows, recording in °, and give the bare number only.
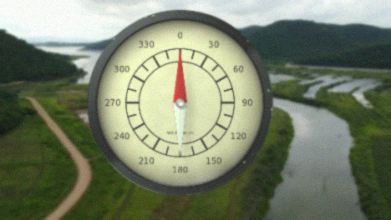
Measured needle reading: 0
